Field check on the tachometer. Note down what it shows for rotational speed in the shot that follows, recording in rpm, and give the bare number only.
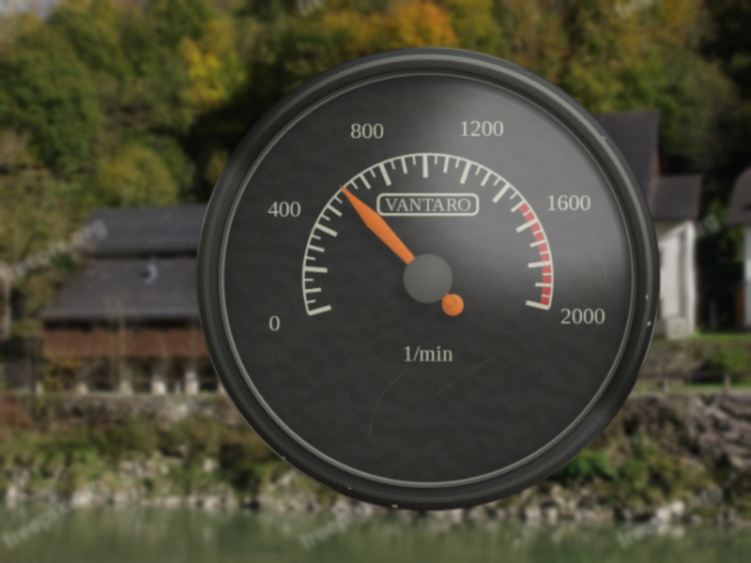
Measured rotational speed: 600
